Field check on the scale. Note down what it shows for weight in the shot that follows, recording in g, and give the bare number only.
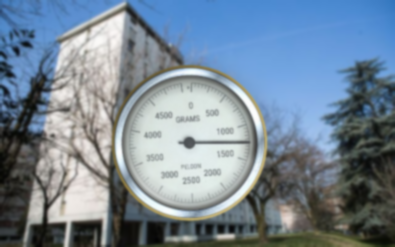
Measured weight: 1250
